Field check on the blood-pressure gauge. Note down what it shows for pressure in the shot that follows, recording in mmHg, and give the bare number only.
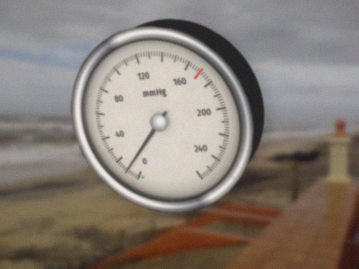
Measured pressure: 10
